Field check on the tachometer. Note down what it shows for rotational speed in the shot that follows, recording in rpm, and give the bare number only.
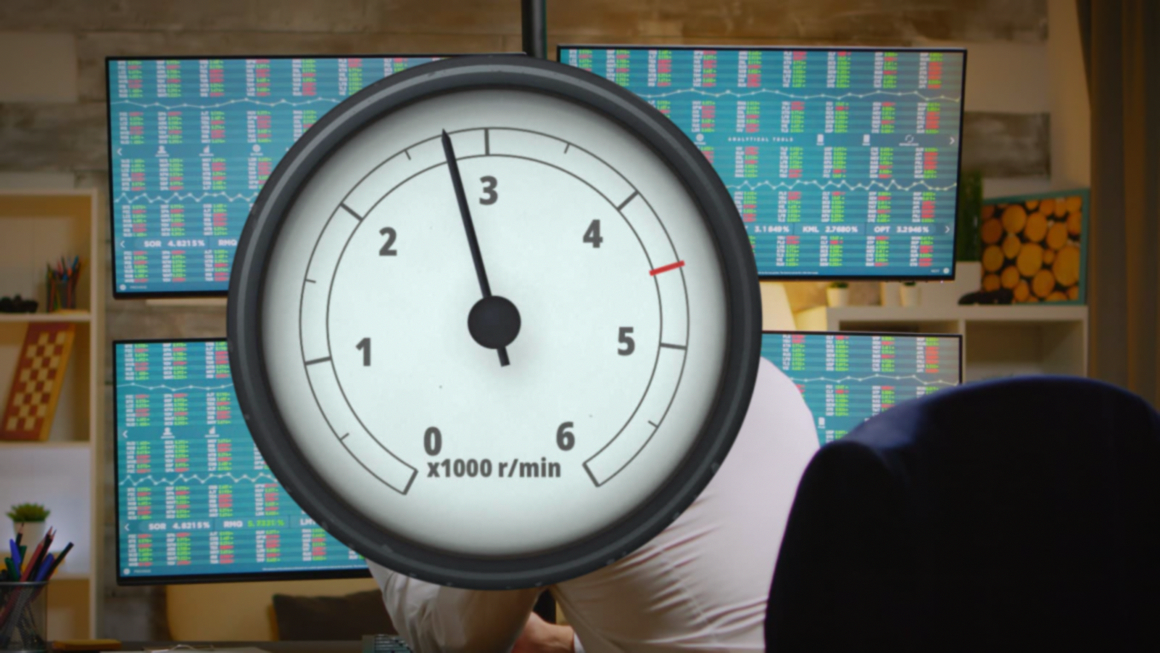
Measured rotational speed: 2750
